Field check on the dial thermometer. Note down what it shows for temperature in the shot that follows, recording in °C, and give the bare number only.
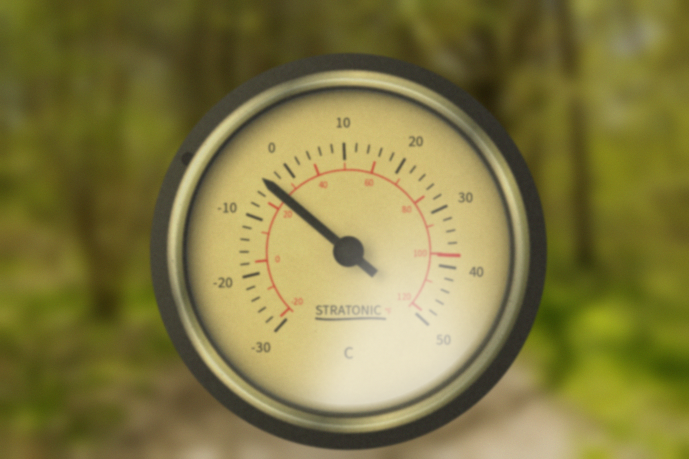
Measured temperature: -4
